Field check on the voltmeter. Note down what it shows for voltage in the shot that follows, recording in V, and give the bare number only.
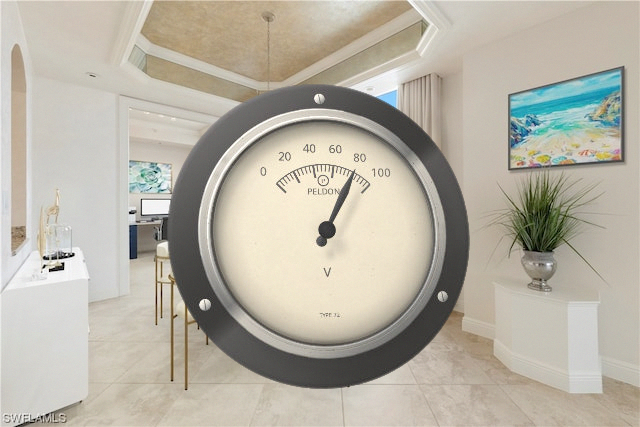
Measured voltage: 80
